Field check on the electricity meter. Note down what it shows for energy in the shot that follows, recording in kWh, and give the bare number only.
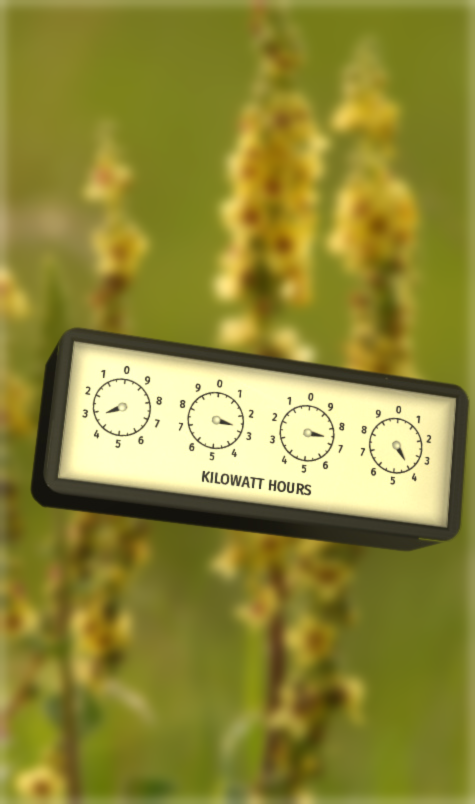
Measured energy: 3274
